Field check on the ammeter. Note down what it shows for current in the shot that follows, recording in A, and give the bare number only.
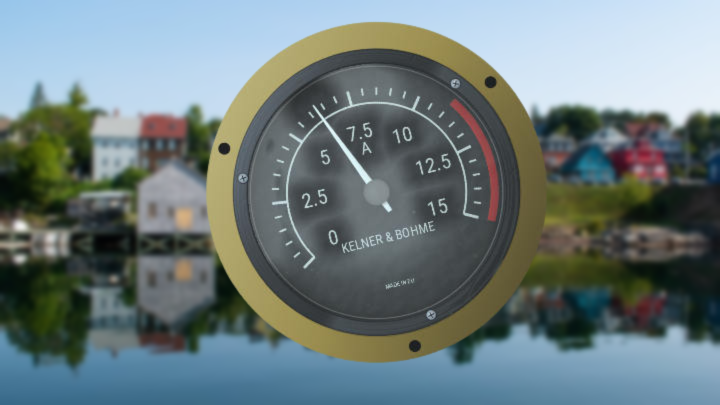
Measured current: 6.25
